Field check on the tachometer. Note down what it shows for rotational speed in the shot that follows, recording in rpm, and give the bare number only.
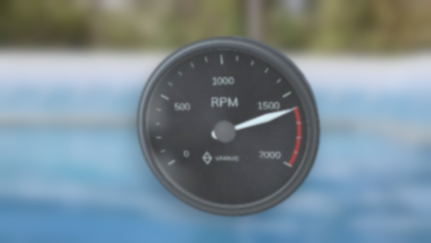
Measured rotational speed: 1600
